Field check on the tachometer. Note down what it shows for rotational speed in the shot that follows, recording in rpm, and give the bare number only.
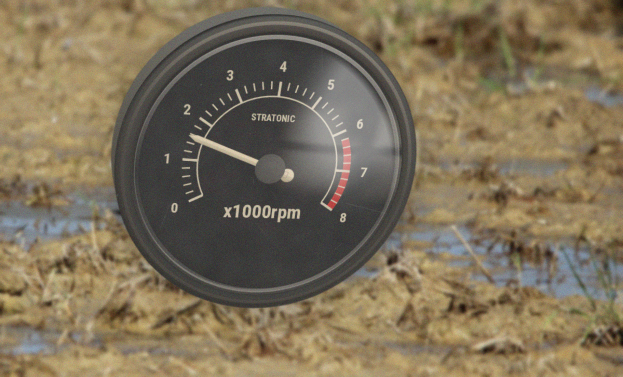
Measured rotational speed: 1600
